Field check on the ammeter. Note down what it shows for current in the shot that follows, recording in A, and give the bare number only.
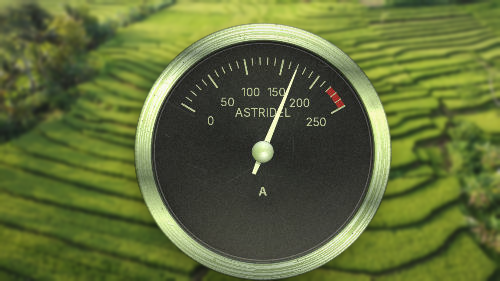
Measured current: 170
